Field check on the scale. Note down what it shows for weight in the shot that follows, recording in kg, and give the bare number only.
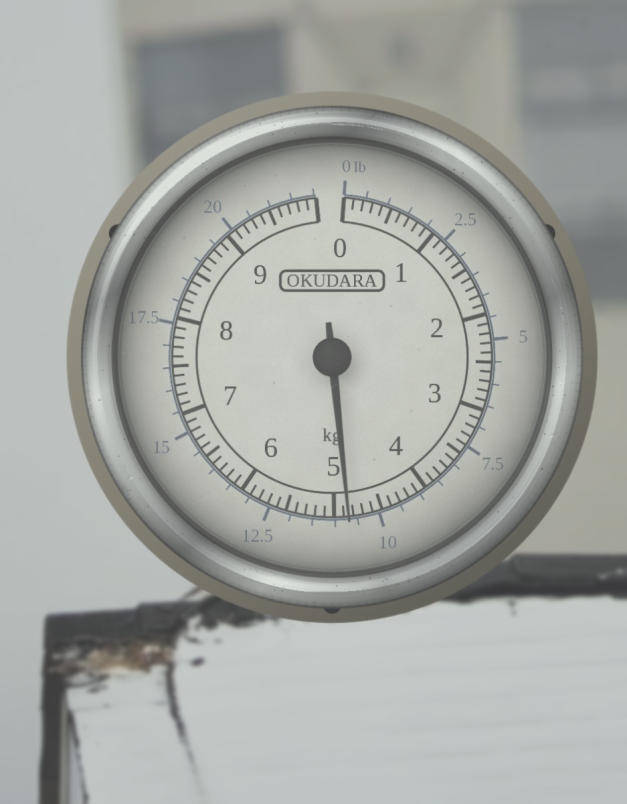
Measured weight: 4.85
